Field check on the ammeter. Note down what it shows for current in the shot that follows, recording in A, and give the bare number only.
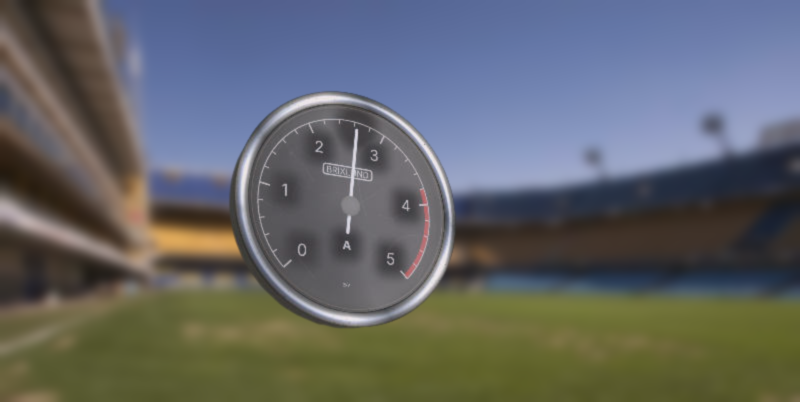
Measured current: 2.6
